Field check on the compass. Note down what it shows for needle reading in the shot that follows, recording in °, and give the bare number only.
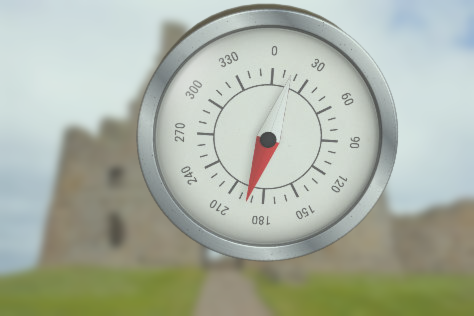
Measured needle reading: 195
